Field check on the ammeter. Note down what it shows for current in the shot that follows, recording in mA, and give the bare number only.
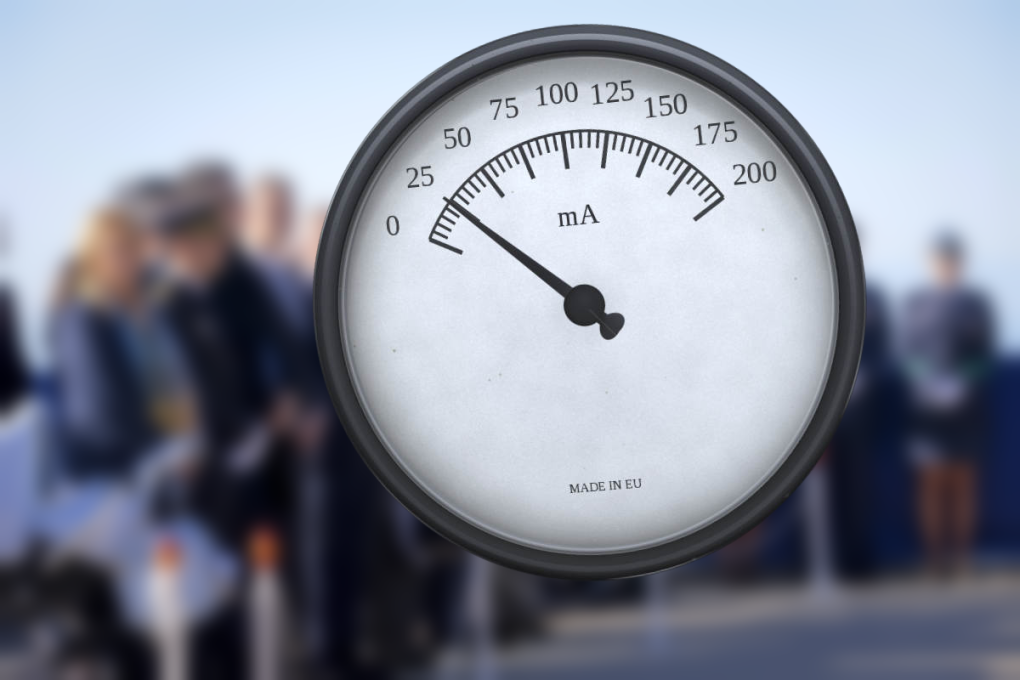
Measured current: 25
